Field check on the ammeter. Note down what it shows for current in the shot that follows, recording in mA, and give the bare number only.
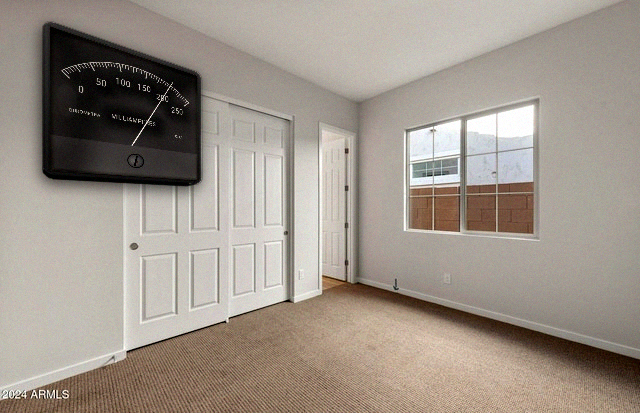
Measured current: 200
